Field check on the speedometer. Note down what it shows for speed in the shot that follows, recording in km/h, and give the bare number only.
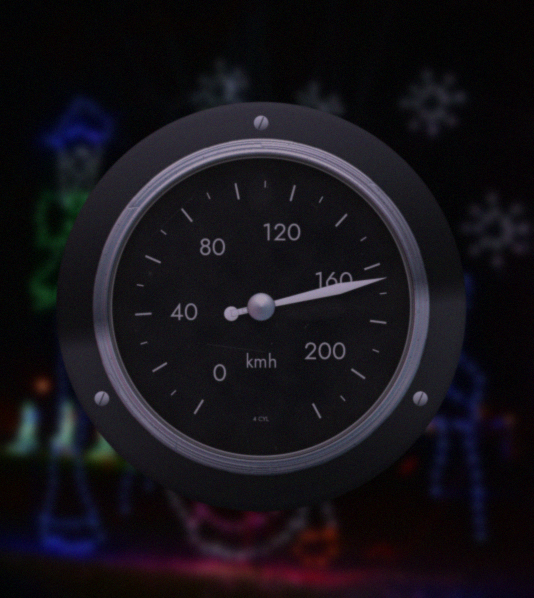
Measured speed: 165
